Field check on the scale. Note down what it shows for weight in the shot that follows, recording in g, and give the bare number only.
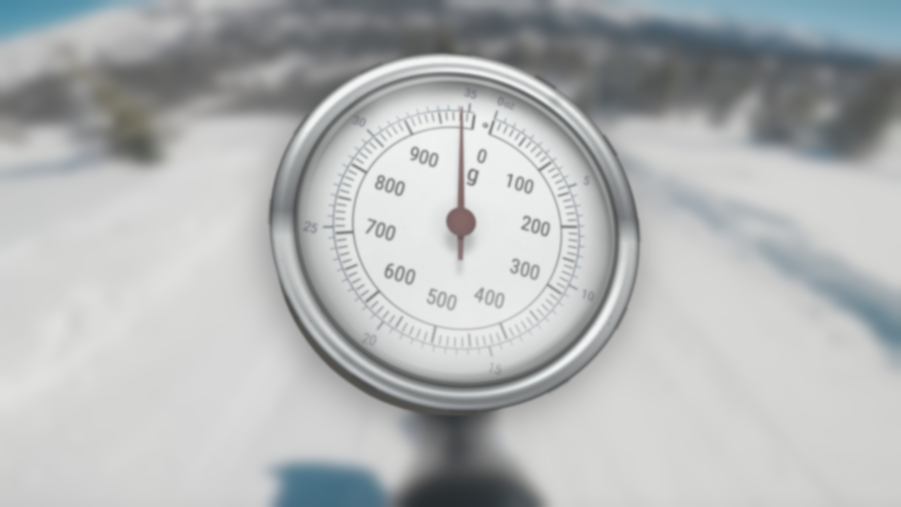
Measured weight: 980
